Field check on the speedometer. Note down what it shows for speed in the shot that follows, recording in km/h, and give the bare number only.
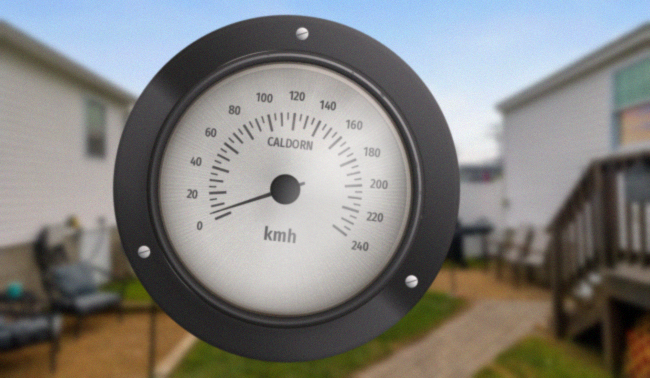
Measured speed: 5
